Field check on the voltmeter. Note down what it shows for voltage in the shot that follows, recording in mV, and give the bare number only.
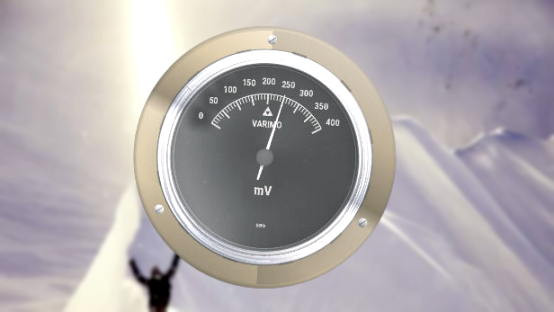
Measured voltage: 250
